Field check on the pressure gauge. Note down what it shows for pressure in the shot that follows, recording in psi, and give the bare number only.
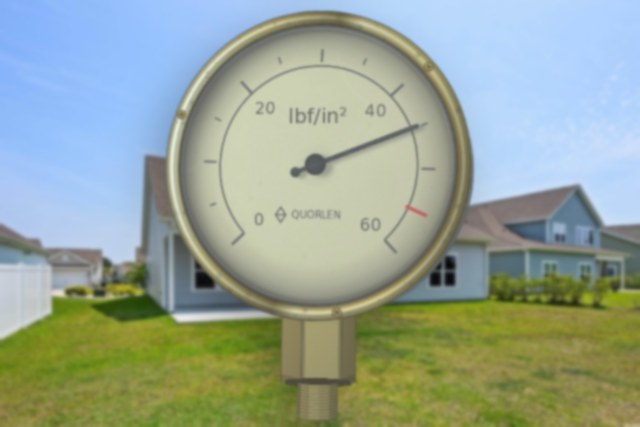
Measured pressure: 45
